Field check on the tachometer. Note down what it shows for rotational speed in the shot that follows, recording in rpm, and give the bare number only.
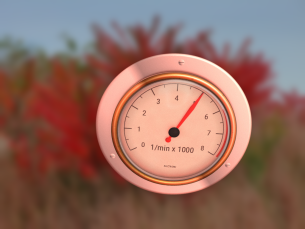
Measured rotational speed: 5000
